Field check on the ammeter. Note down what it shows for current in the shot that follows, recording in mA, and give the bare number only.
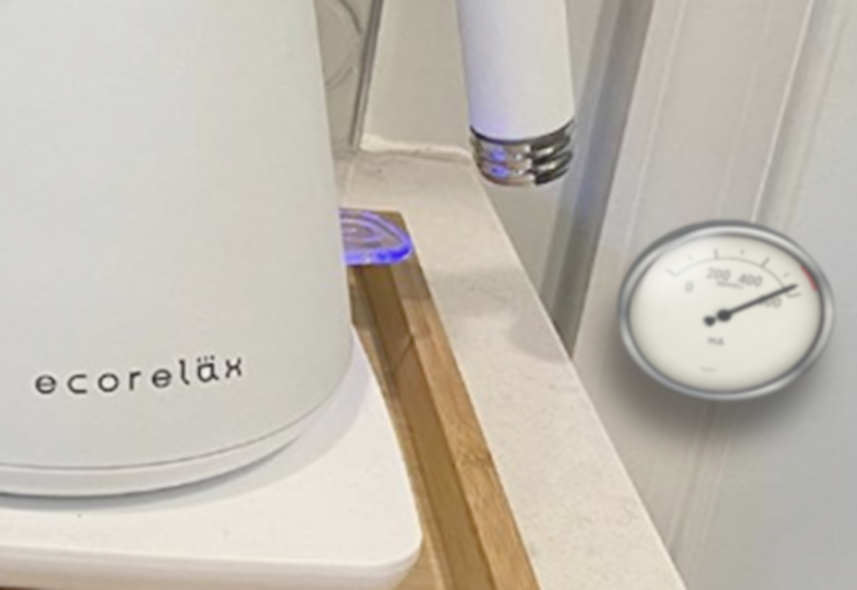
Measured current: 550
